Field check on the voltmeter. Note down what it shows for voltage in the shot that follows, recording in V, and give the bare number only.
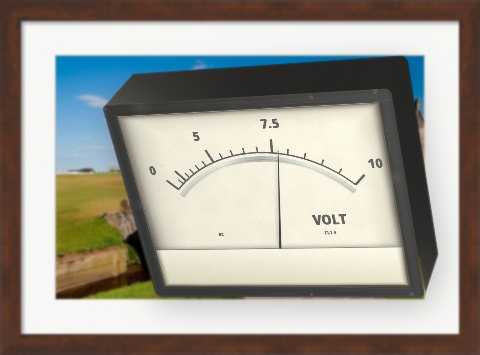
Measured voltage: 7.75
